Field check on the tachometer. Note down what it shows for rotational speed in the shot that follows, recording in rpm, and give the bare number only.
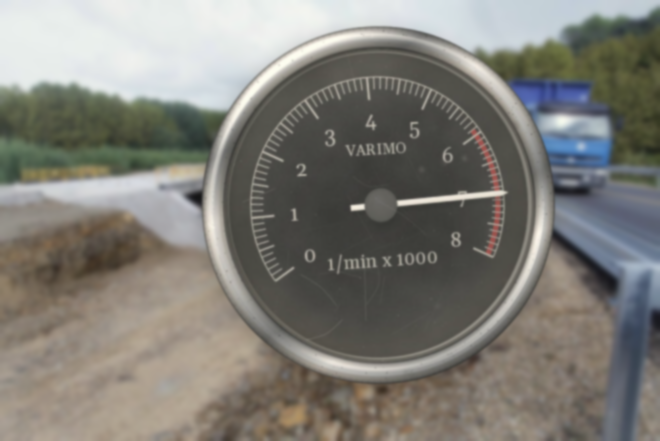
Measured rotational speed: 7000
